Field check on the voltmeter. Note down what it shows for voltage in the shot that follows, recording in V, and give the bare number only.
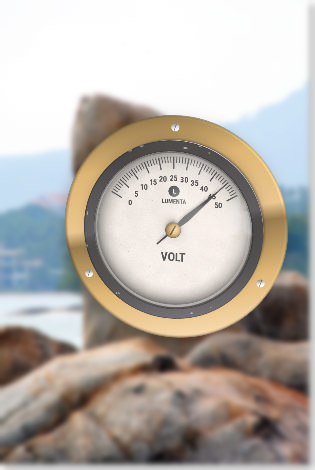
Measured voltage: 45
